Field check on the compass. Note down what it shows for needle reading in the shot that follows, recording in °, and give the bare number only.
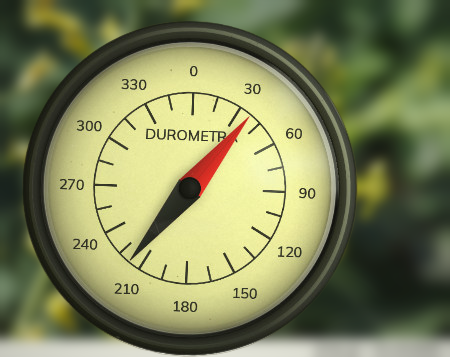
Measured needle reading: 37.5
